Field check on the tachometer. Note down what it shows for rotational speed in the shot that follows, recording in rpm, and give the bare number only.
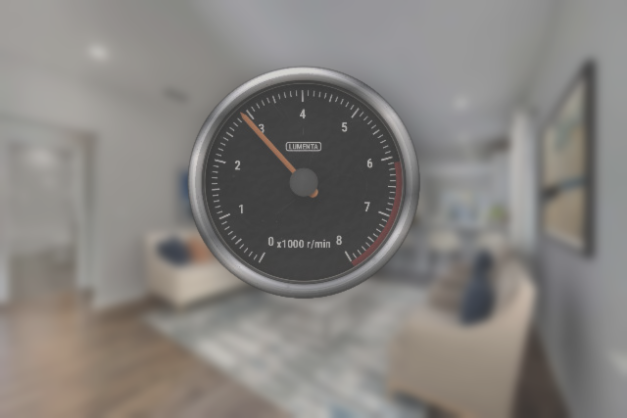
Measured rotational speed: 2900
